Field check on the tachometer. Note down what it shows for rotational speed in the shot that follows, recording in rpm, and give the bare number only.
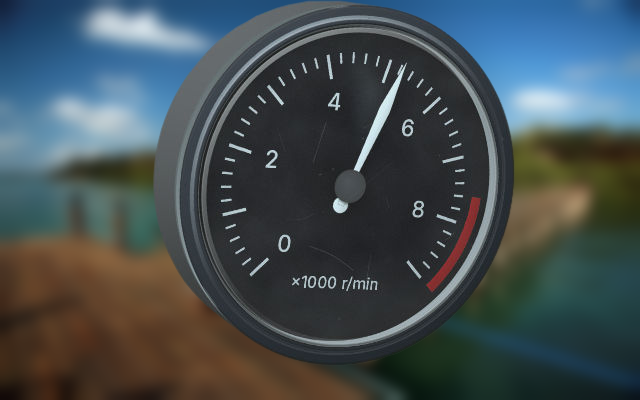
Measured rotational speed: 5200
